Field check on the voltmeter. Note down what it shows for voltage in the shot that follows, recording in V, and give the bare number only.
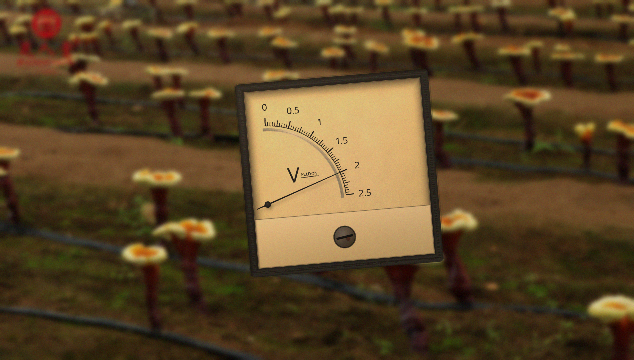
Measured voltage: 2
